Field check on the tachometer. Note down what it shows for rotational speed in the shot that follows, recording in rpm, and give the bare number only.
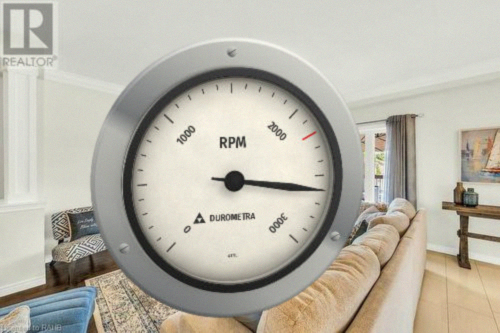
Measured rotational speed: 2600
